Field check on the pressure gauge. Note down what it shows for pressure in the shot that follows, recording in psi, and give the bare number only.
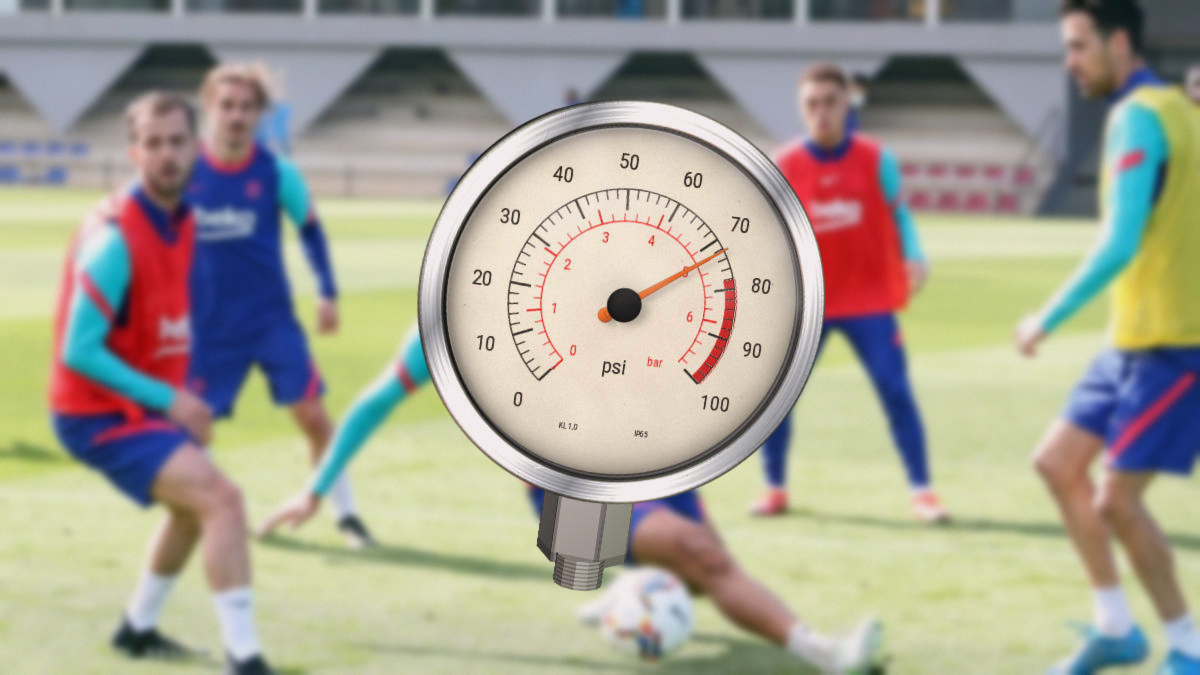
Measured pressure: 72
